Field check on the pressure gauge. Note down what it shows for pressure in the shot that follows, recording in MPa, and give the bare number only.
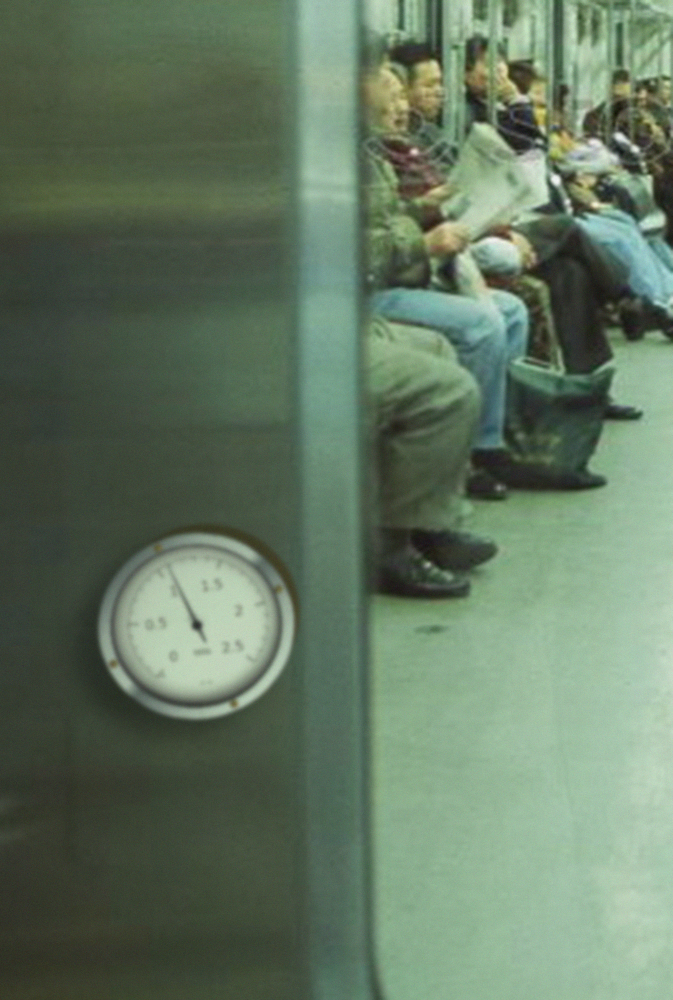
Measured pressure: 1.1
